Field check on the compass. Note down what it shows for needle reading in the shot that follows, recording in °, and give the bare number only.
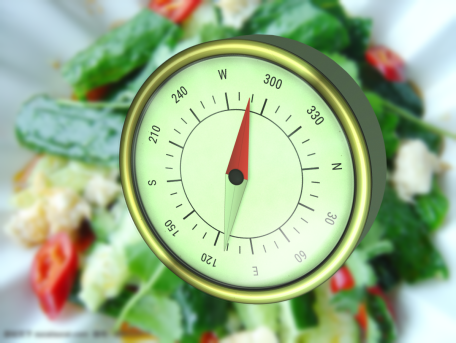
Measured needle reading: 290
